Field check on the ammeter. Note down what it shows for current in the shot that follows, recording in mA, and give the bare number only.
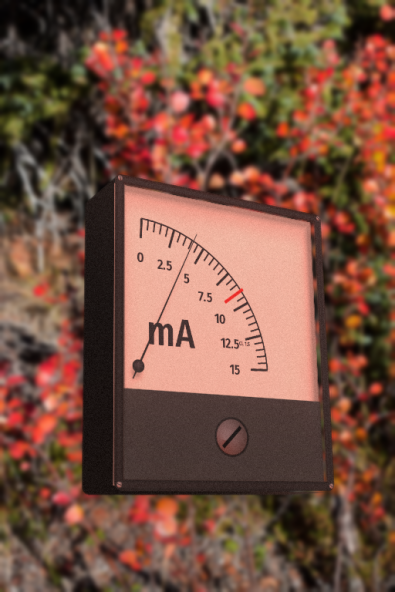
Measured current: 4
